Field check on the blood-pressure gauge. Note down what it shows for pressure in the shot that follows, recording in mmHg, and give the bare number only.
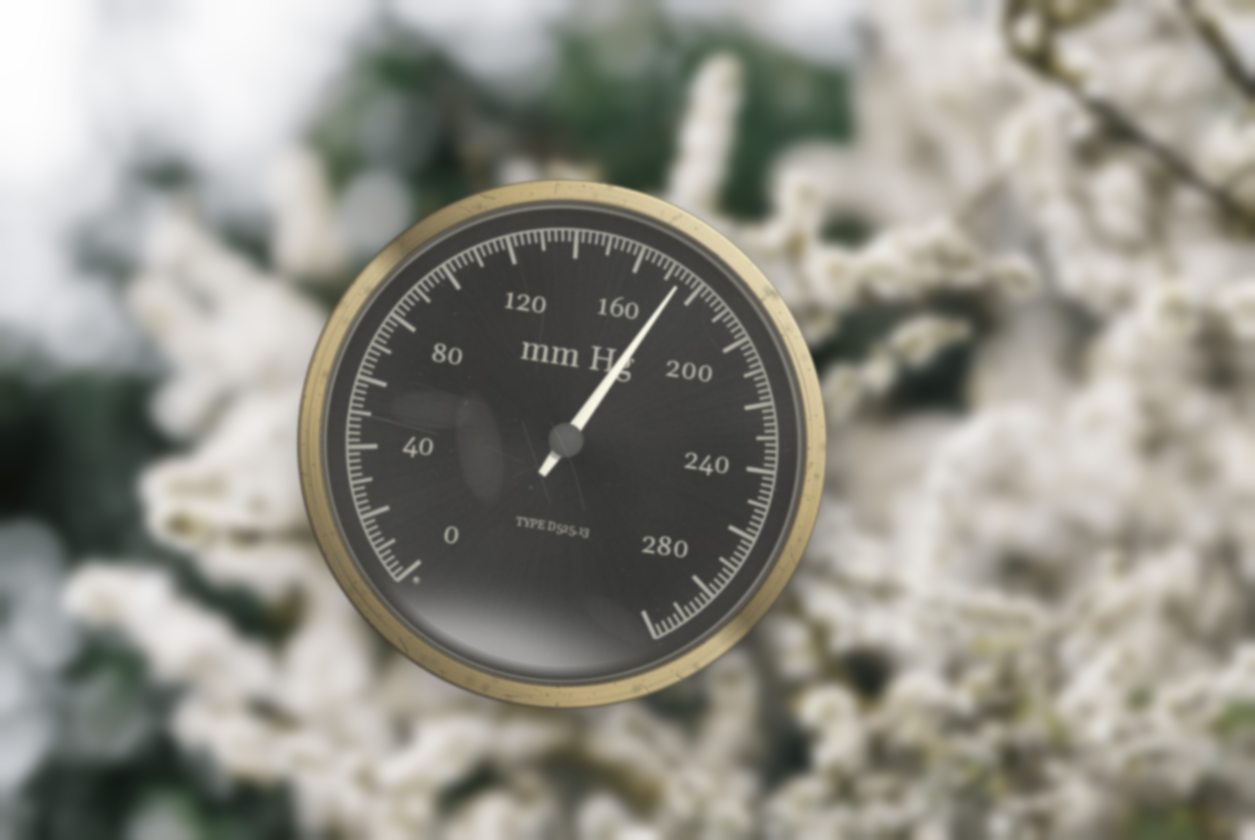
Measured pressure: 174
